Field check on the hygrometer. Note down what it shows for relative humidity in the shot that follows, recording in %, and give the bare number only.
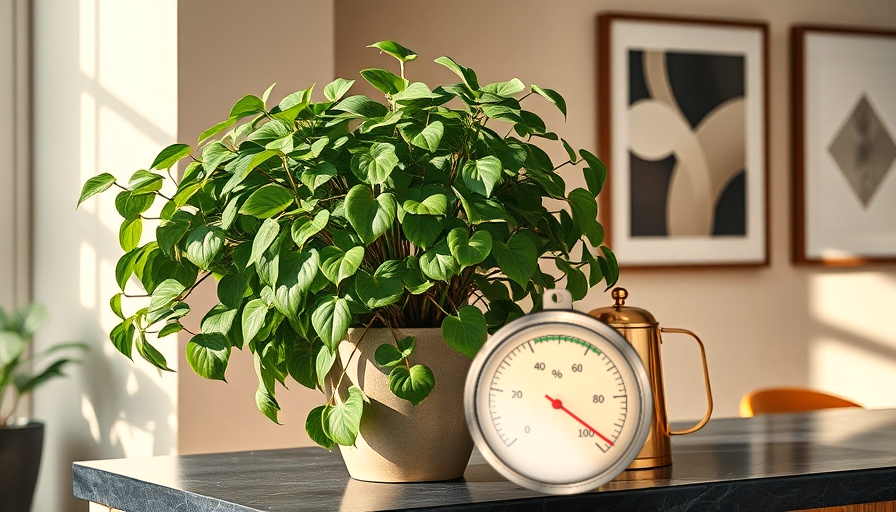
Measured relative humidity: 96
